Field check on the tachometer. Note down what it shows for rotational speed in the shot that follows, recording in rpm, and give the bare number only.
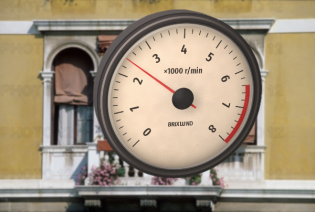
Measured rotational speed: 2400
